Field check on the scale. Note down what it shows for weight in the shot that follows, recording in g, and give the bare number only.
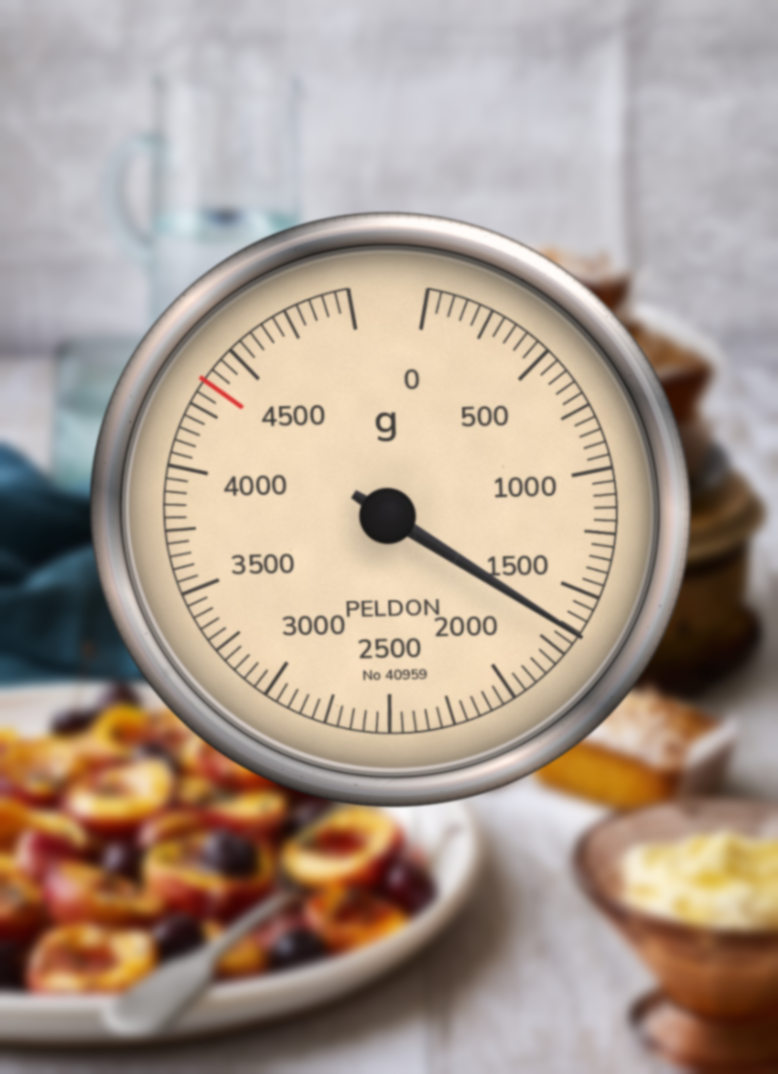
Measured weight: 1650
